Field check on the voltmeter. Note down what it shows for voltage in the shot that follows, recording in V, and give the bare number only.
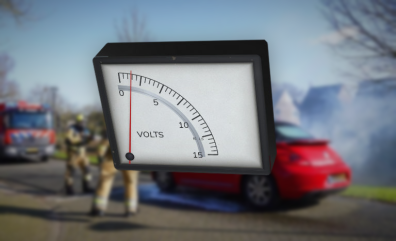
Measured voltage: 1.5
